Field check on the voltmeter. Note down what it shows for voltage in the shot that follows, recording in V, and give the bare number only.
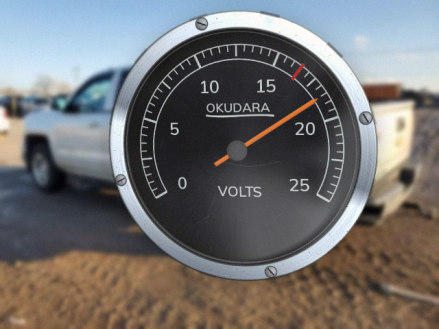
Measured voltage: 18.5
